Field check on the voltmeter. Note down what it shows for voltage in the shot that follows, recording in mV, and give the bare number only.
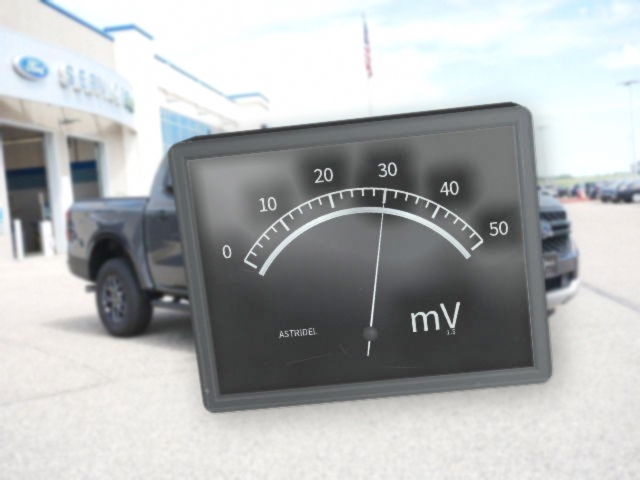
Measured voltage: 30
